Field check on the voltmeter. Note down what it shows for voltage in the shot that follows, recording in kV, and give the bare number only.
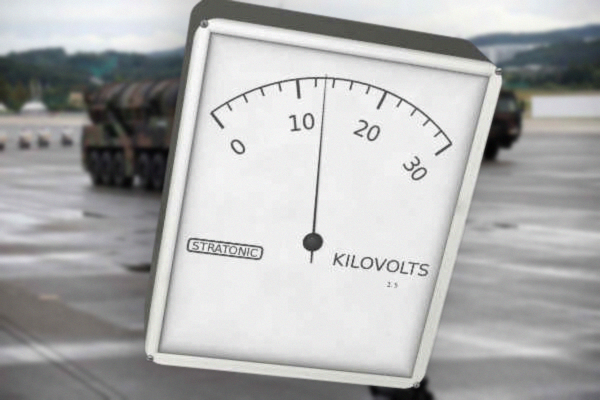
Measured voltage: 13
